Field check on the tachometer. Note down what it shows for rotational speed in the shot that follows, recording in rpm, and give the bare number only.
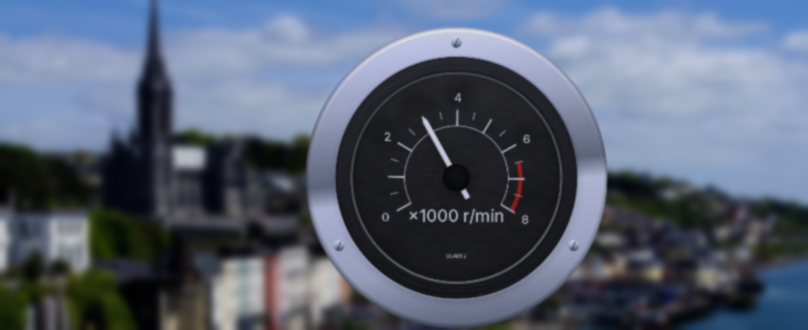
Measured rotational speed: 3000
